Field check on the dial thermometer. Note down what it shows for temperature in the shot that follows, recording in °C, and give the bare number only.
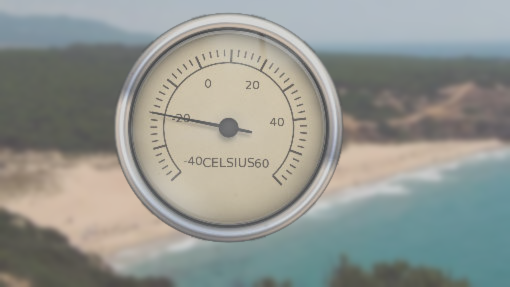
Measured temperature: -20
